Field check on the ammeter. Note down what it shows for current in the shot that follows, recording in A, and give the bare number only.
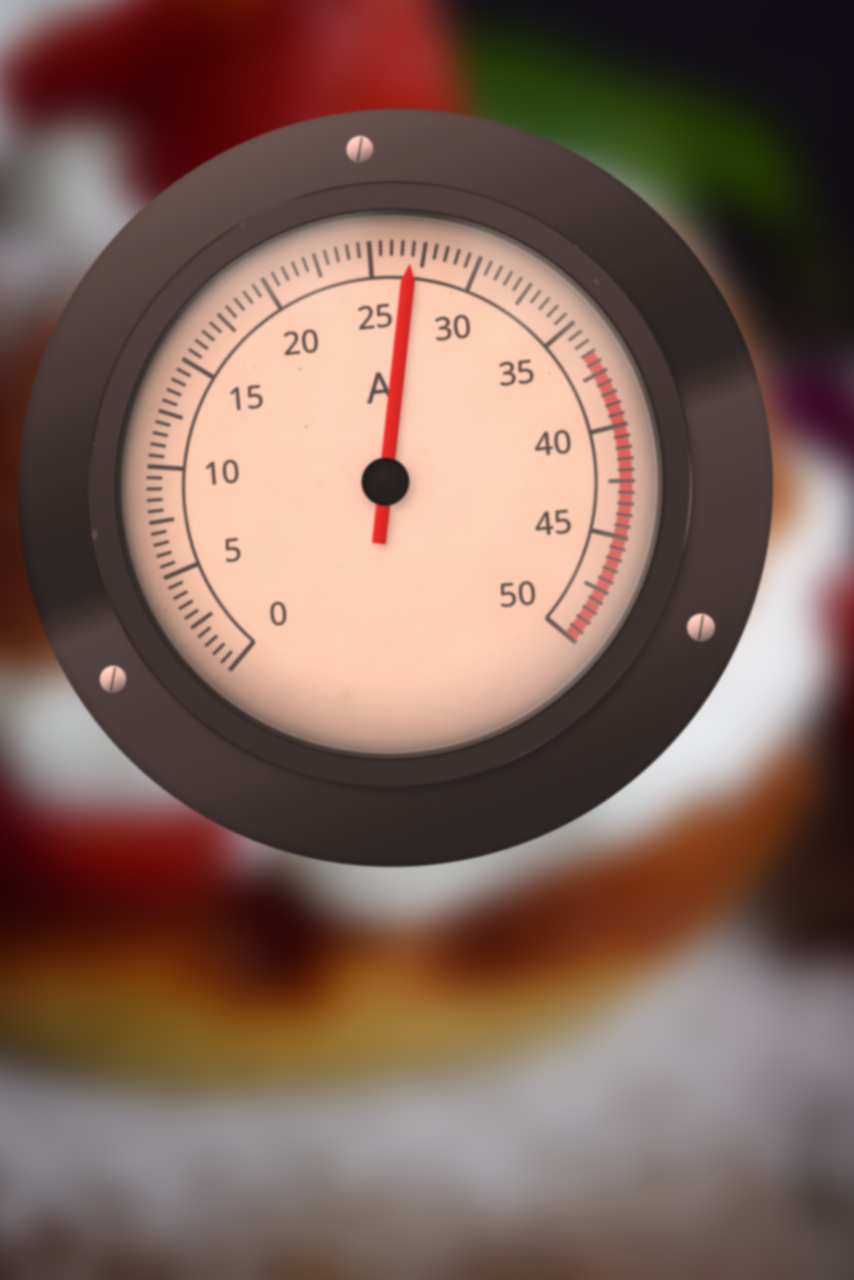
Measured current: 27
